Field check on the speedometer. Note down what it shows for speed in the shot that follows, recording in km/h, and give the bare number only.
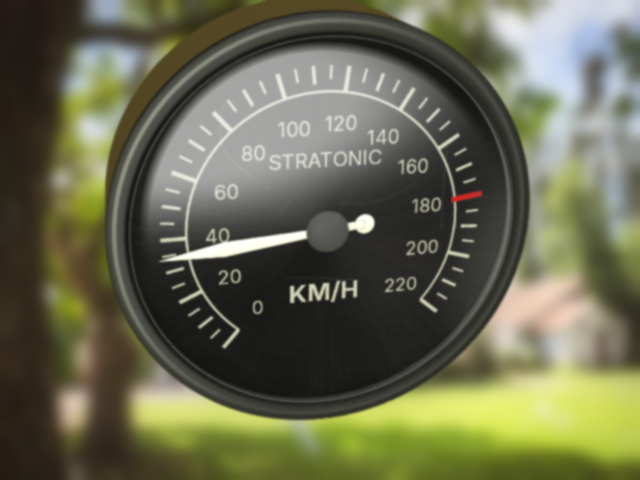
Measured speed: 35
